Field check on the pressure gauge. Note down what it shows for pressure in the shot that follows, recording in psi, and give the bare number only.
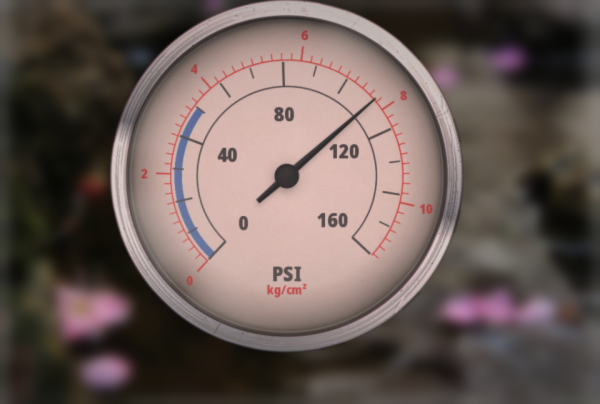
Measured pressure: 110
